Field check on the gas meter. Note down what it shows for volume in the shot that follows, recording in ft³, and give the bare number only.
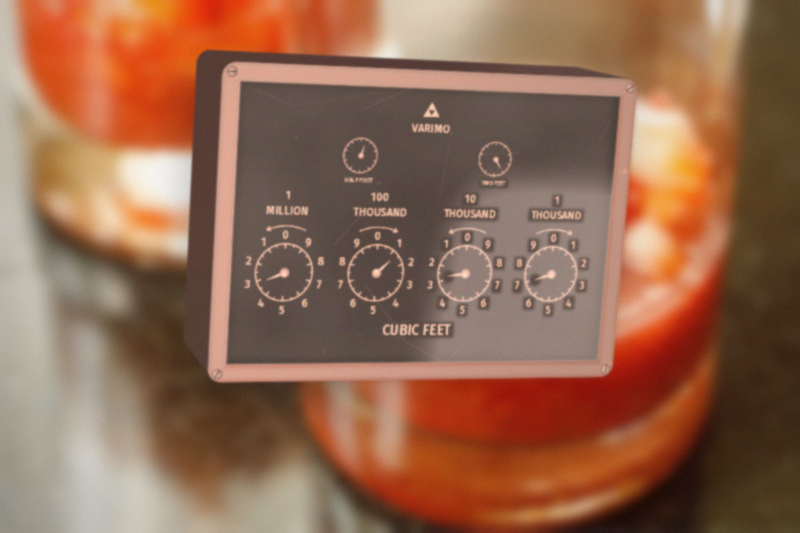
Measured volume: 312700
